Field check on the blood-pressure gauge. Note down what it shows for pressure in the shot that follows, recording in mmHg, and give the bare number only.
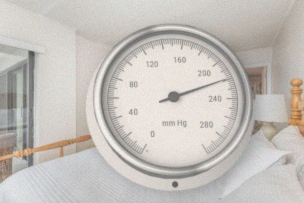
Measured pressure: 220
